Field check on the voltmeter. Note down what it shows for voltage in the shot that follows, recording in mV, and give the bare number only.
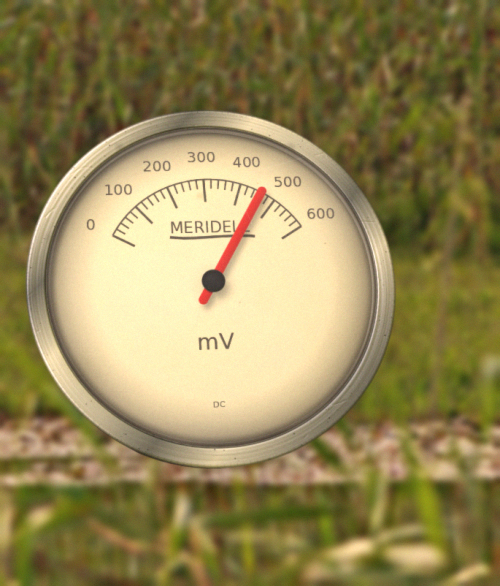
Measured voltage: 460
